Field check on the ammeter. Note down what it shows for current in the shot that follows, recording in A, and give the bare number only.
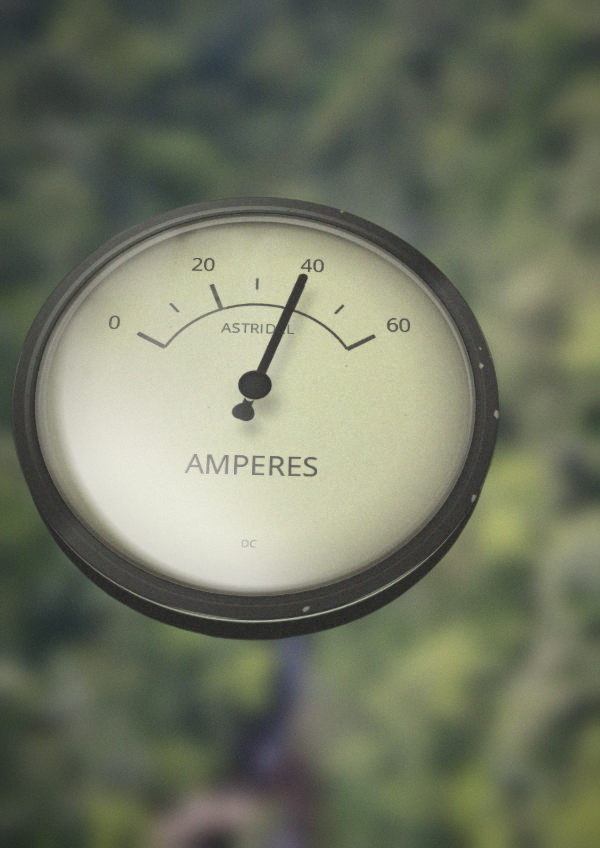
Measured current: 40
